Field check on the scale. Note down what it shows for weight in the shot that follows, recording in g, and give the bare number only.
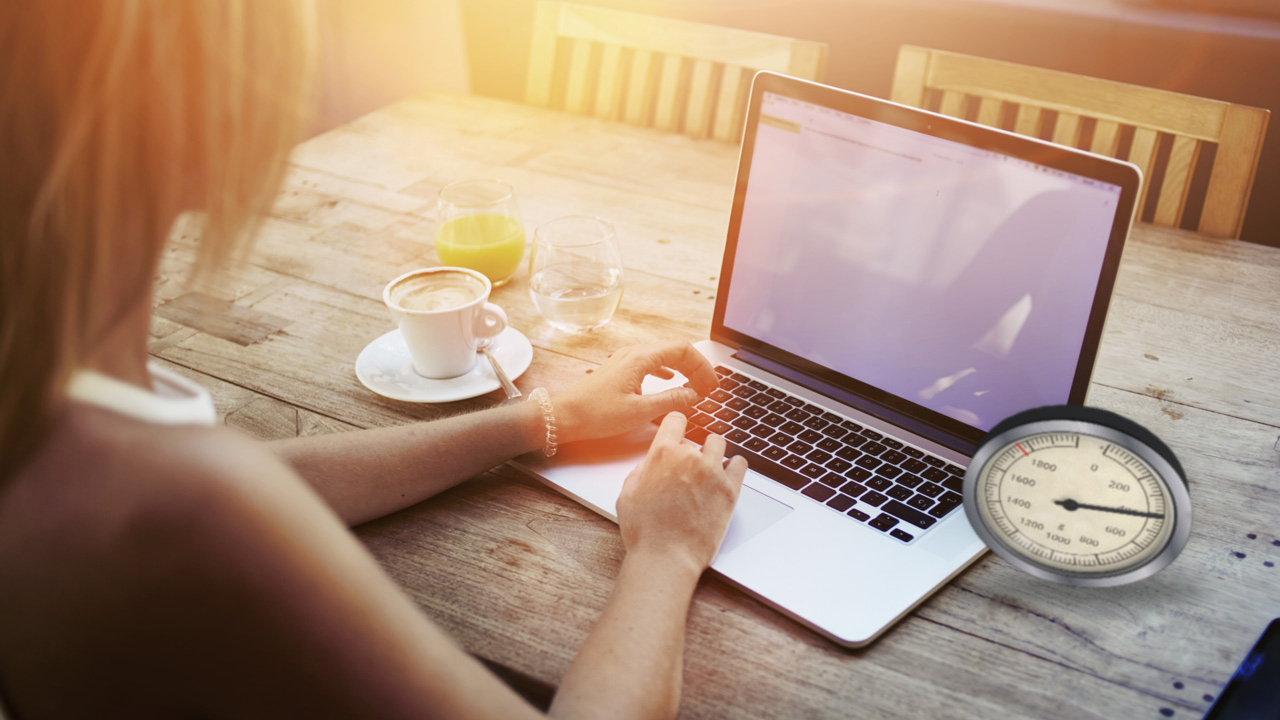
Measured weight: 400
